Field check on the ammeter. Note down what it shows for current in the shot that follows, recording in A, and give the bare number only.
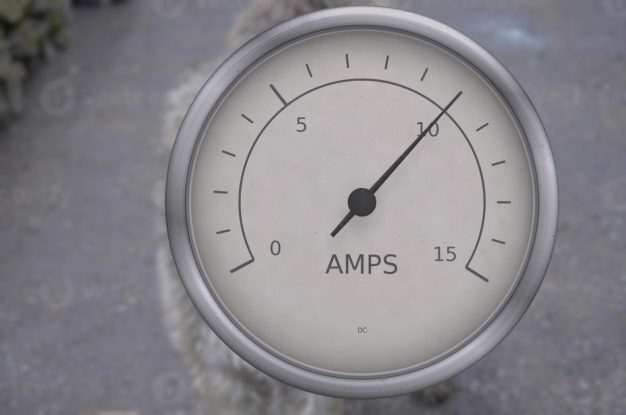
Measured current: 10
